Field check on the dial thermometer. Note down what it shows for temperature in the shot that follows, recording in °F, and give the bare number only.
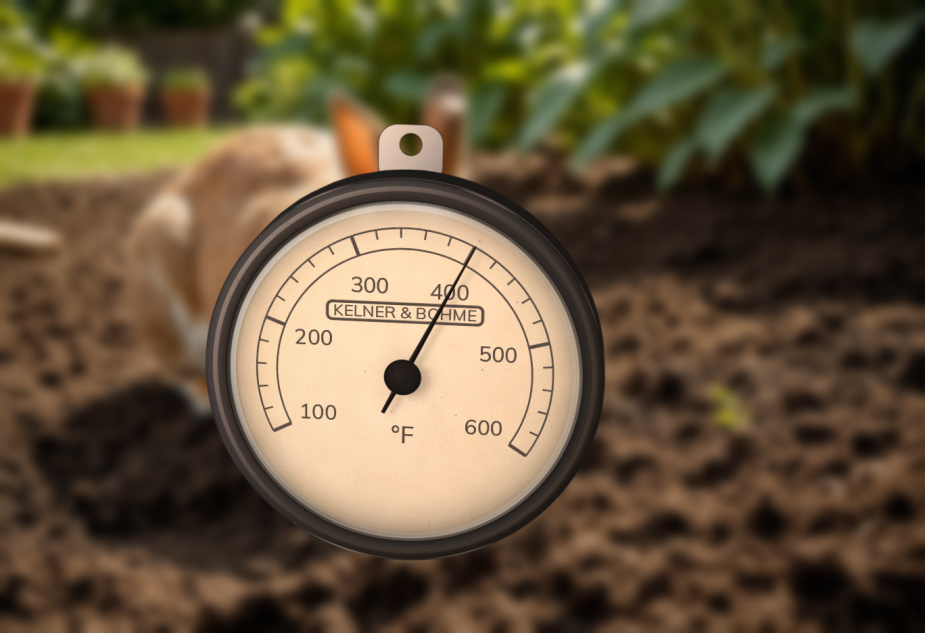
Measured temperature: 400
